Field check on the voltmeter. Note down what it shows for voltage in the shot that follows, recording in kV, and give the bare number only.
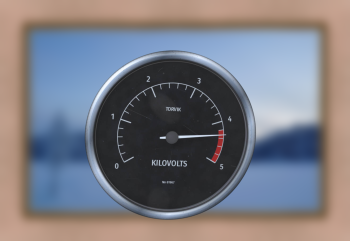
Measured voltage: 4.3
